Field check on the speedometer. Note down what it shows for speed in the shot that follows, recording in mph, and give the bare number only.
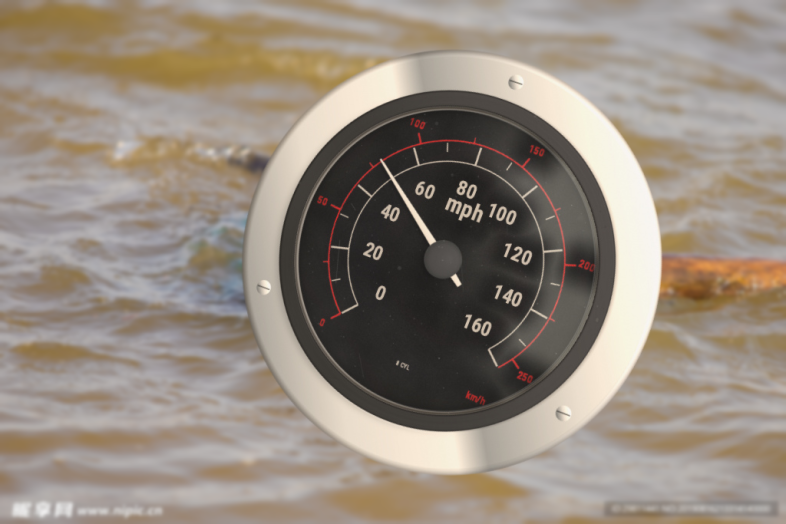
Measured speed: 50
